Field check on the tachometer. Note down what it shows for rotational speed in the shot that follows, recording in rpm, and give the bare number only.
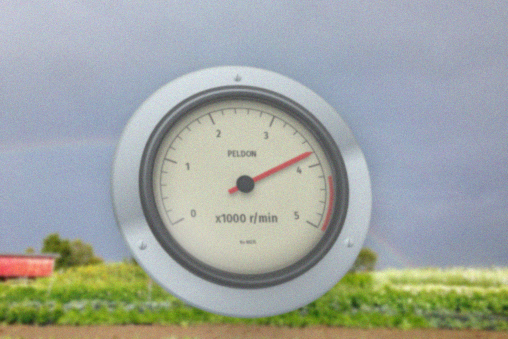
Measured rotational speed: 3800
